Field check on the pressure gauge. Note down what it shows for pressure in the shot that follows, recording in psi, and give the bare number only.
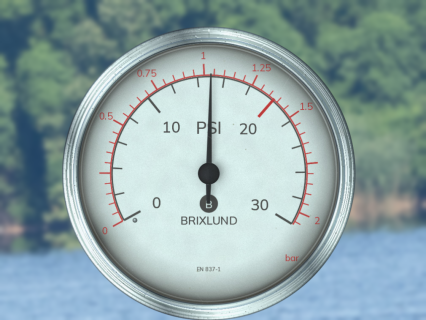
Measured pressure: 15
